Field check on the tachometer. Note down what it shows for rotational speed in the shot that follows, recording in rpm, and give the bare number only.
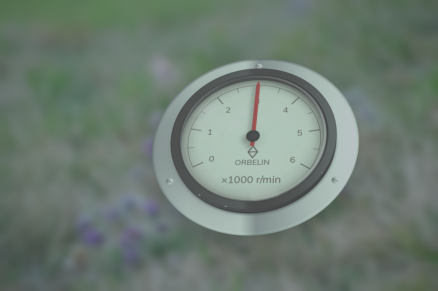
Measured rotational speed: 3000
